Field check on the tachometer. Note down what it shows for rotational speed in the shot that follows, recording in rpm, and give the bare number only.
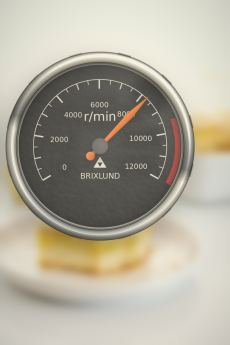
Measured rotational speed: 8250
